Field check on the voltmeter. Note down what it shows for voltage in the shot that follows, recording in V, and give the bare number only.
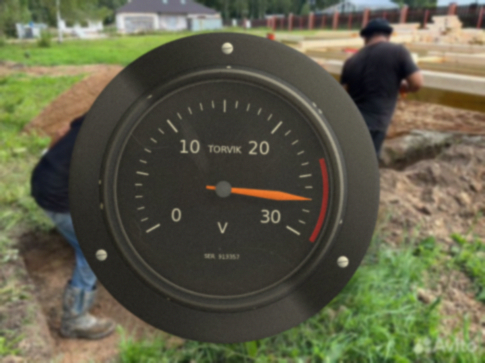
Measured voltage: 27
